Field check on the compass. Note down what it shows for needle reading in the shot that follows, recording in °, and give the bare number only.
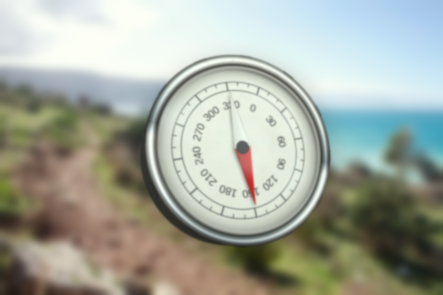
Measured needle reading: 150
